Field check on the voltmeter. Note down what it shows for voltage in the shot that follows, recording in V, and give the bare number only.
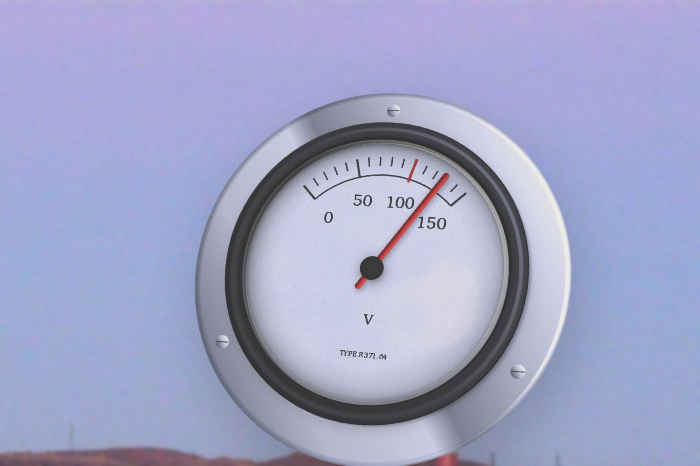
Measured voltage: 130
